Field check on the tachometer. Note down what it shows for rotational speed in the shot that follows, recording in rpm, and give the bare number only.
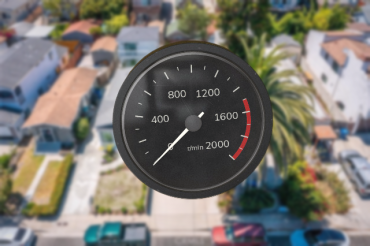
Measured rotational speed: 0
